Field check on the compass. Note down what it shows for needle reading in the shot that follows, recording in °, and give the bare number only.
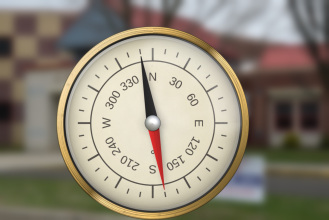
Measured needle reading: 170
